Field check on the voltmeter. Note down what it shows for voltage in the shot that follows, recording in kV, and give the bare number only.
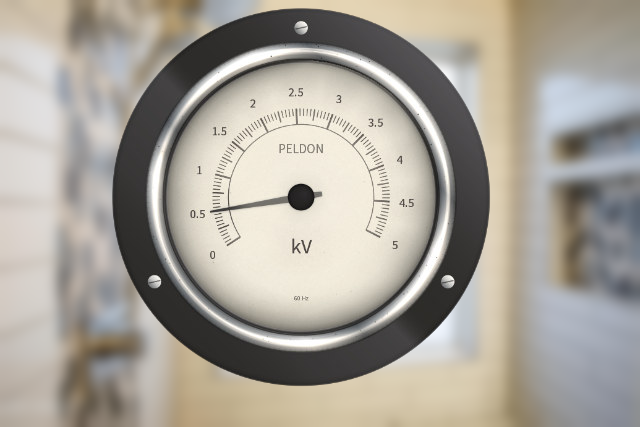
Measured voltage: 0.5
